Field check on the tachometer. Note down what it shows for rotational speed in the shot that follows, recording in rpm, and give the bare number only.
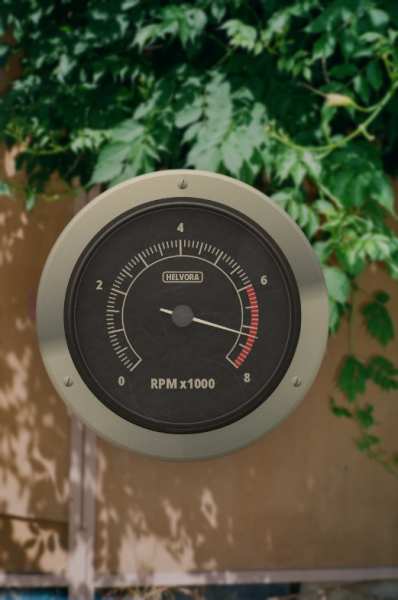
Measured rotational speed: 7200
